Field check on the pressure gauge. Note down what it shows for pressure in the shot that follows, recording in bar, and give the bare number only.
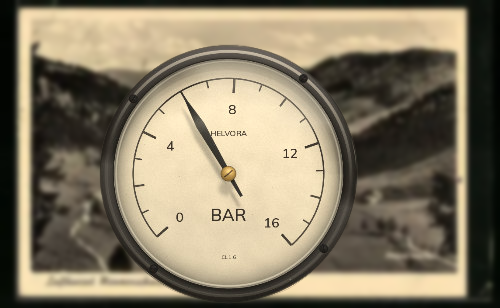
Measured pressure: 6
